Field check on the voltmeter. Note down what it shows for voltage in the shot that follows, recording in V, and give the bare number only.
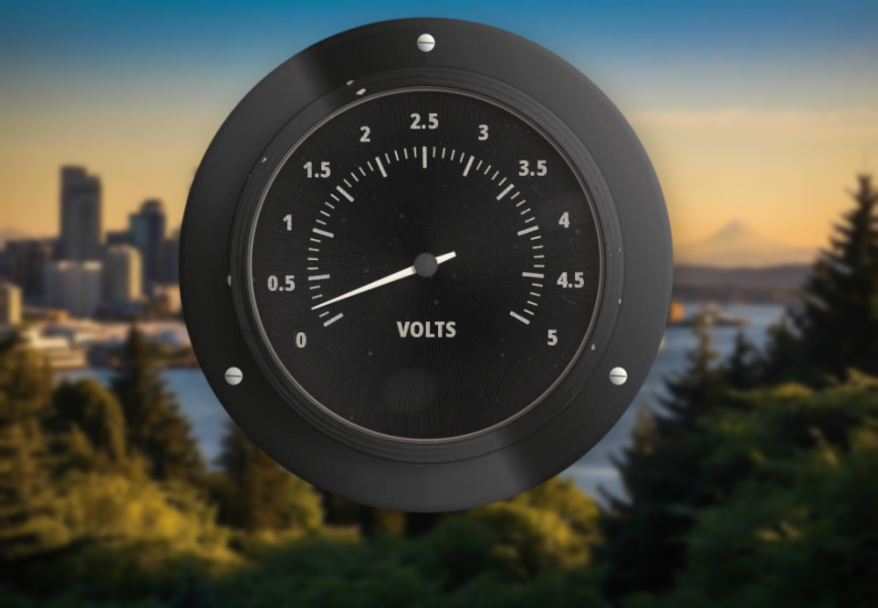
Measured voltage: 0.2
